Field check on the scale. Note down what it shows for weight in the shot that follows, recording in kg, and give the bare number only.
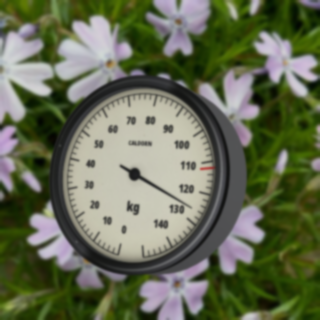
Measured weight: 126
